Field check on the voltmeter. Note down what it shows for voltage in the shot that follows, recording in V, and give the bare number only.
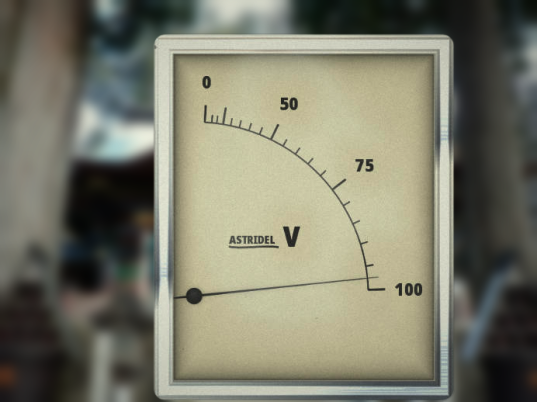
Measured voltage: 97.5
